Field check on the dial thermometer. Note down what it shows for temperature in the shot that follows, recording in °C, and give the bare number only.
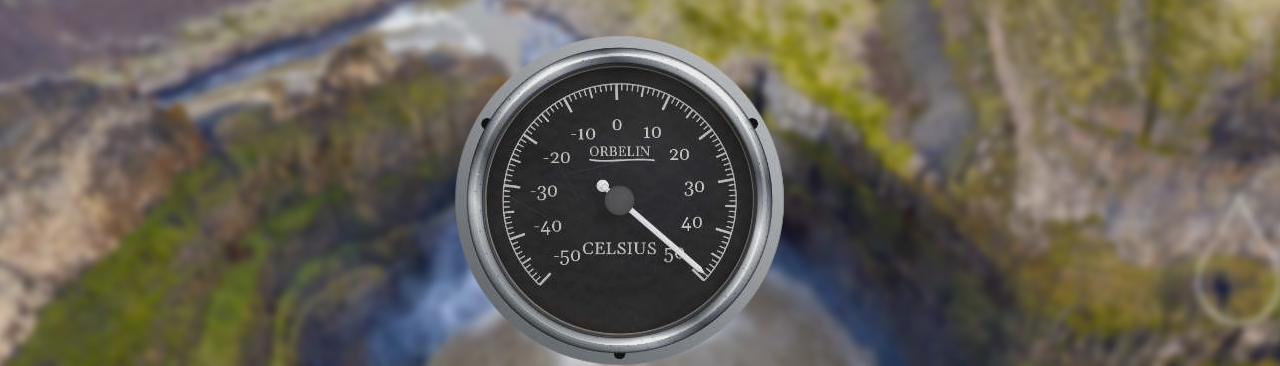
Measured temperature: 49
